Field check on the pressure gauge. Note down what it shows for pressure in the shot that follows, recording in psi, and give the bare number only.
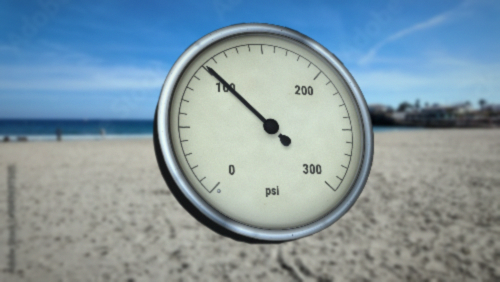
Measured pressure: 100
